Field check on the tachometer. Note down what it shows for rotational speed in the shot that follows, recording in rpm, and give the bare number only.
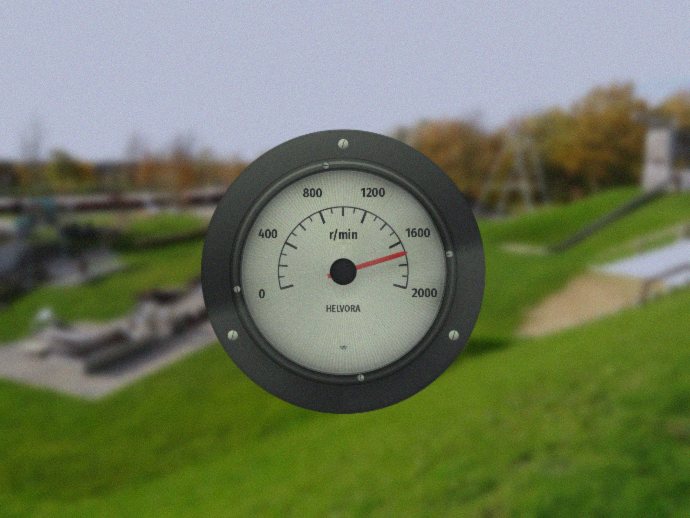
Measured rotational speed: 1700
